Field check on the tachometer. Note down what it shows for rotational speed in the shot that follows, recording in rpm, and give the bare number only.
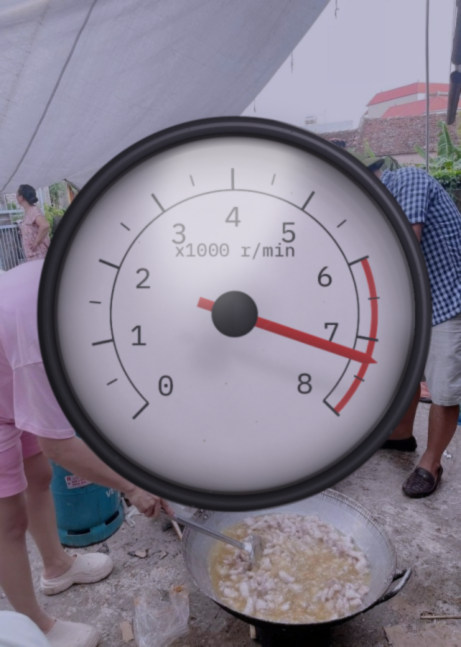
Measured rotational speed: 7250
